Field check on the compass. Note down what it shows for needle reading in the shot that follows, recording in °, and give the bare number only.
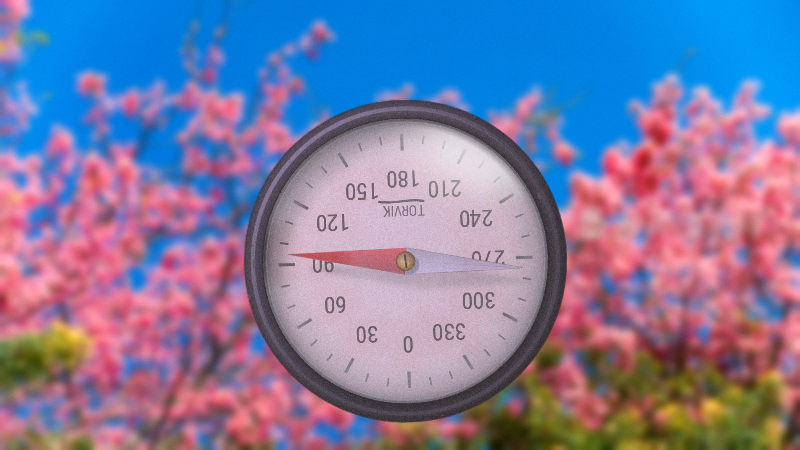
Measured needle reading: 95
